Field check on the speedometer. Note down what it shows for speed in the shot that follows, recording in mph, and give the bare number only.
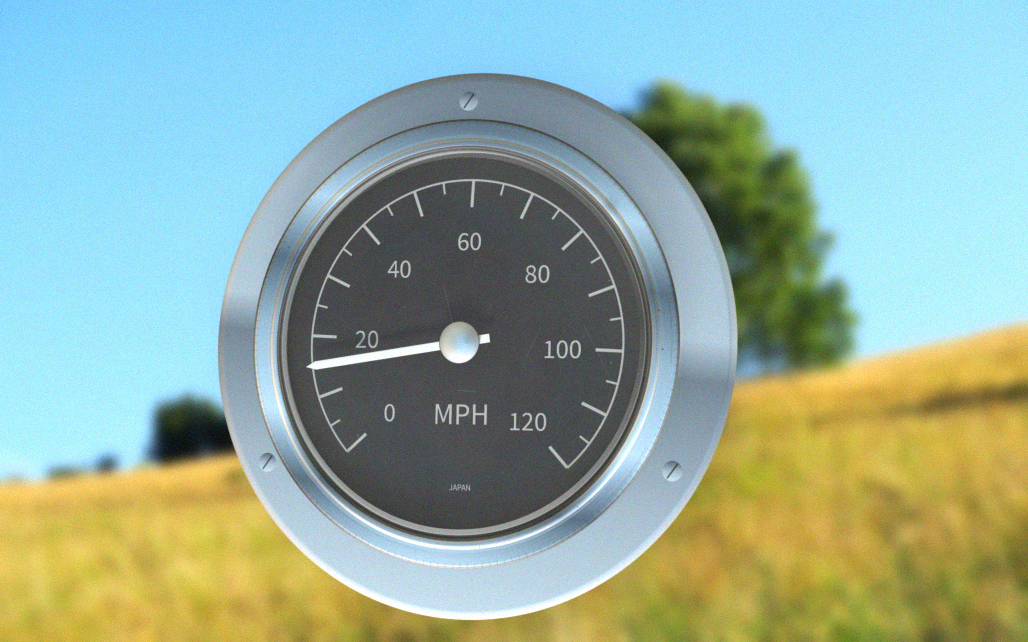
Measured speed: 15
